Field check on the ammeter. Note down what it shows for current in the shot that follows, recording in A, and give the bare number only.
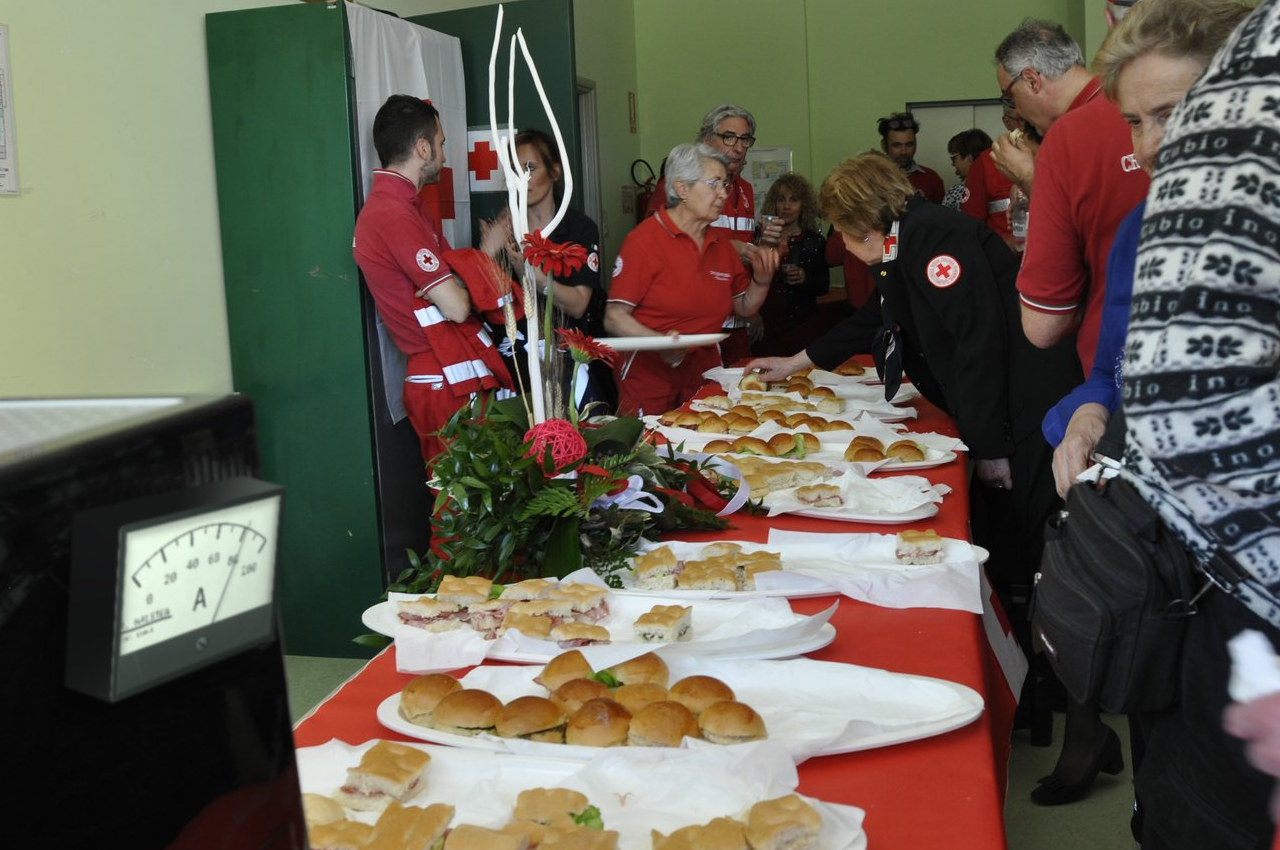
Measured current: 80
